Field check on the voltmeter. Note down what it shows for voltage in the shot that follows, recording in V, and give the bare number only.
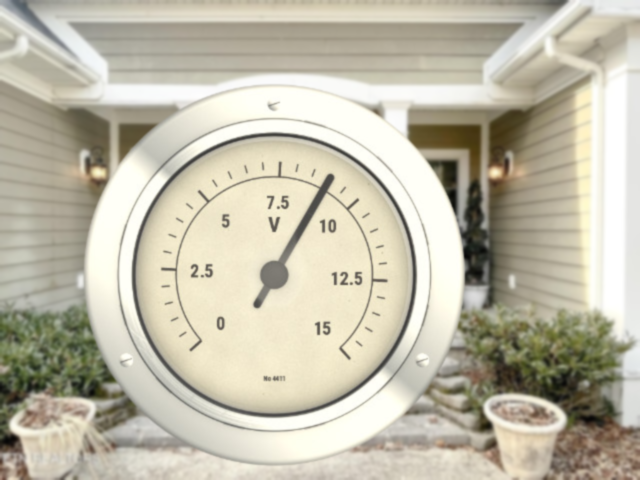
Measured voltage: 9
